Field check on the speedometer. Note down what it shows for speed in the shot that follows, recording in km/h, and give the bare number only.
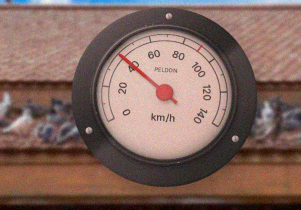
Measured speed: 40
